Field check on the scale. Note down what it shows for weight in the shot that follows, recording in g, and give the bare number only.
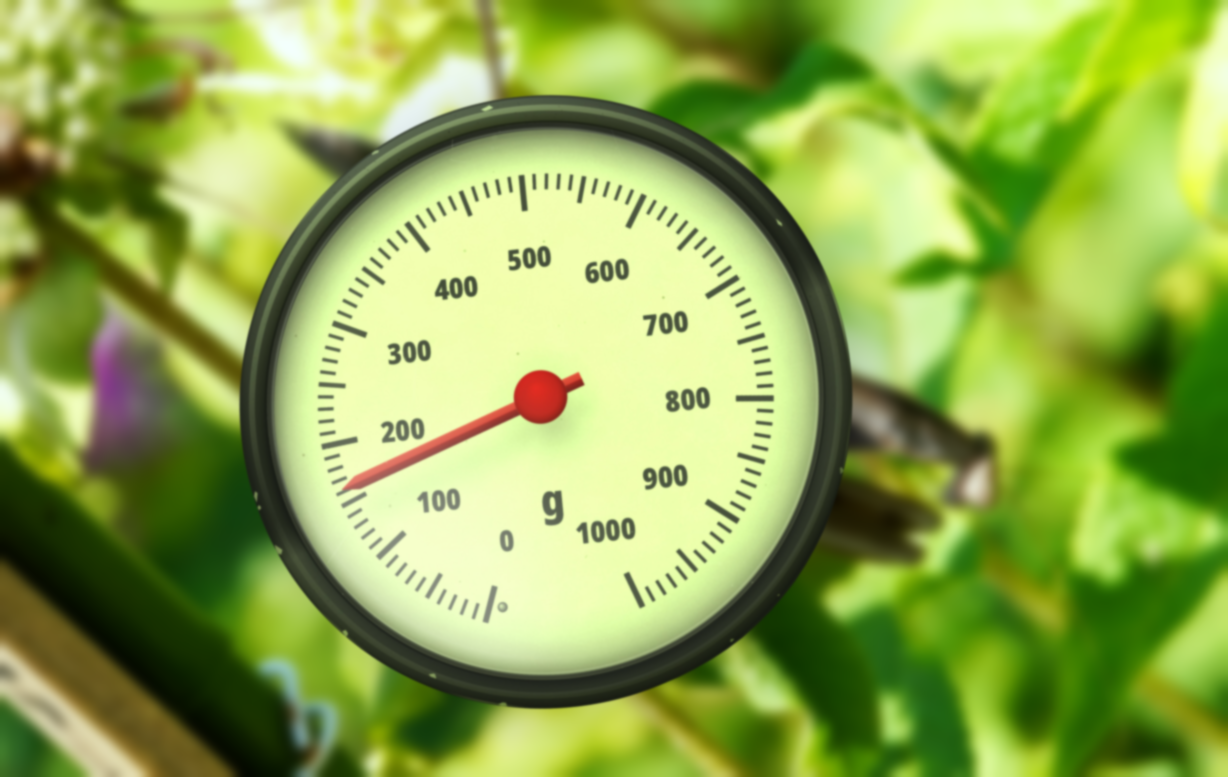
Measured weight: 160
